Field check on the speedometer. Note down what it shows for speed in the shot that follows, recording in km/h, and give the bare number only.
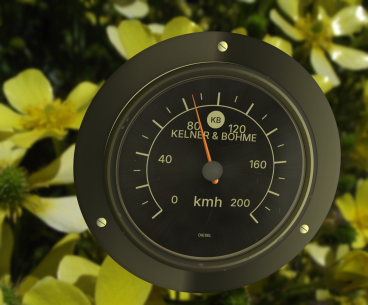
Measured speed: 85
